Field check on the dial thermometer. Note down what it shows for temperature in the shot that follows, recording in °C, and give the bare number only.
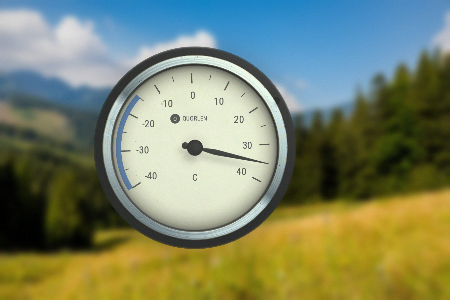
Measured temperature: 35
